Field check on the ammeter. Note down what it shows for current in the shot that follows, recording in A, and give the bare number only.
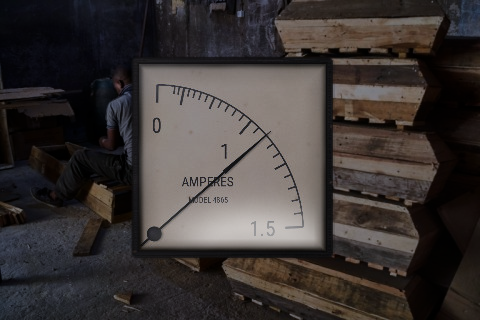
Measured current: 1.1
